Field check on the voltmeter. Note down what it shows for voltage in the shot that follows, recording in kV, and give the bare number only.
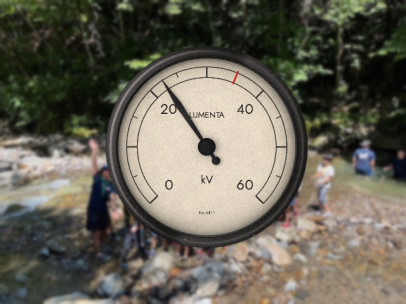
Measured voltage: 22.5
